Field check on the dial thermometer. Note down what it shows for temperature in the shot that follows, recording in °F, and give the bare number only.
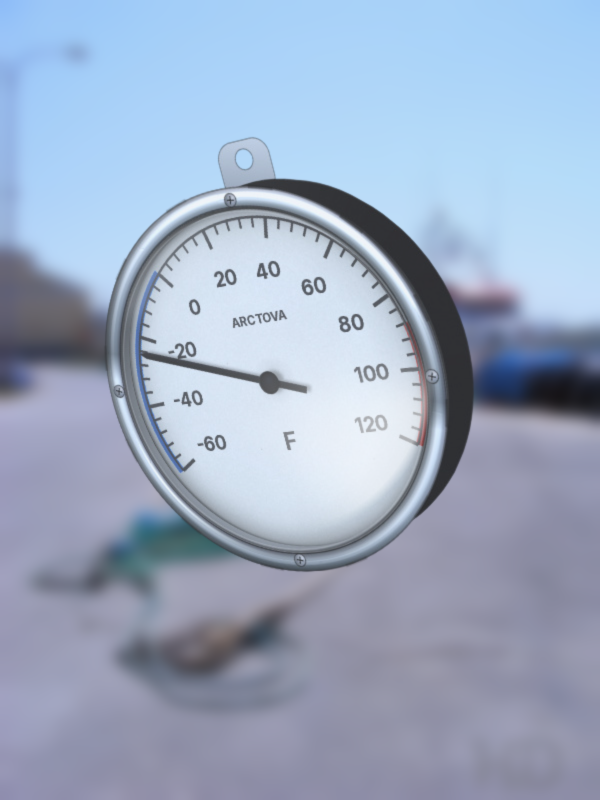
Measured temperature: -24
